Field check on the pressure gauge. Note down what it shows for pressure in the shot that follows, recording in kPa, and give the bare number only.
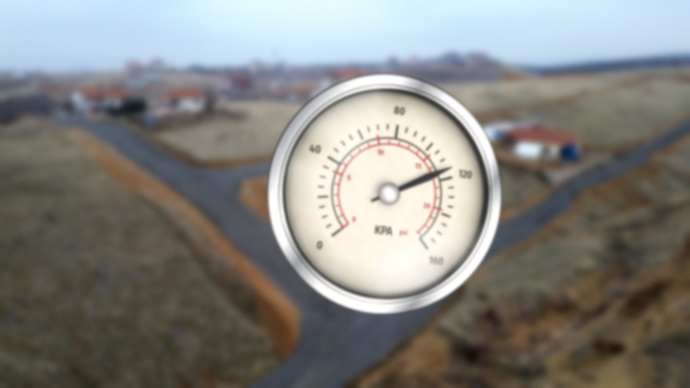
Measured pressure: 115
